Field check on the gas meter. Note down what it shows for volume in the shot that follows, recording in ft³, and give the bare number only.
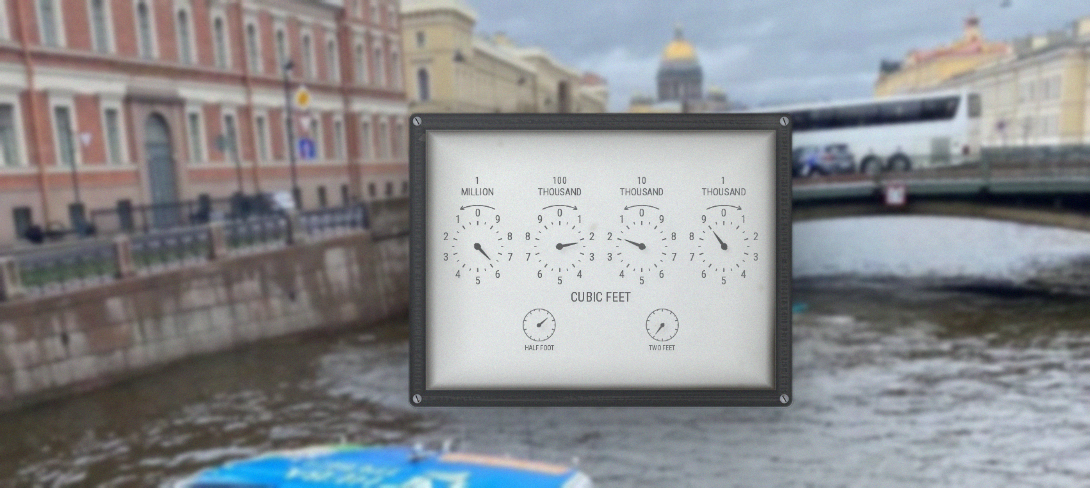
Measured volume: 621900
